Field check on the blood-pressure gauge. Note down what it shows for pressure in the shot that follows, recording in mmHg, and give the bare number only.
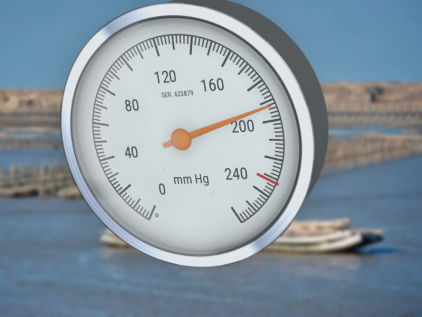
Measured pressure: 192
